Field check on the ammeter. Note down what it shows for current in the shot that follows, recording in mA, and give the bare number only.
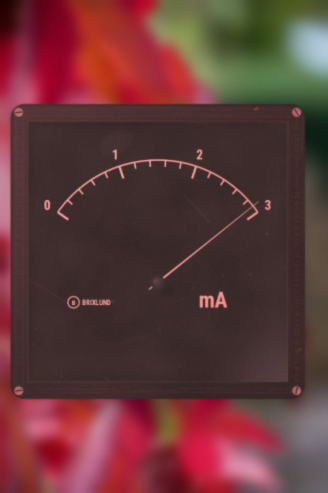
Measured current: 2.9
